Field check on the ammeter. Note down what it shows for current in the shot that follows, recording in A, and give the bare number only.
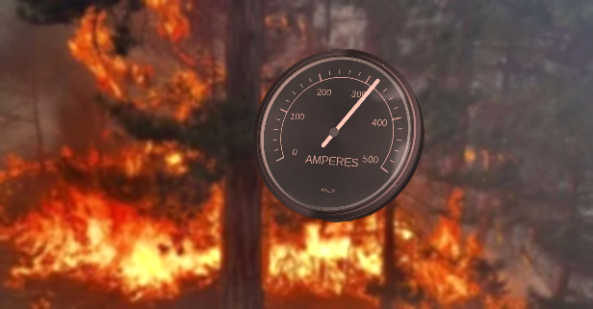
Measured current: 320
